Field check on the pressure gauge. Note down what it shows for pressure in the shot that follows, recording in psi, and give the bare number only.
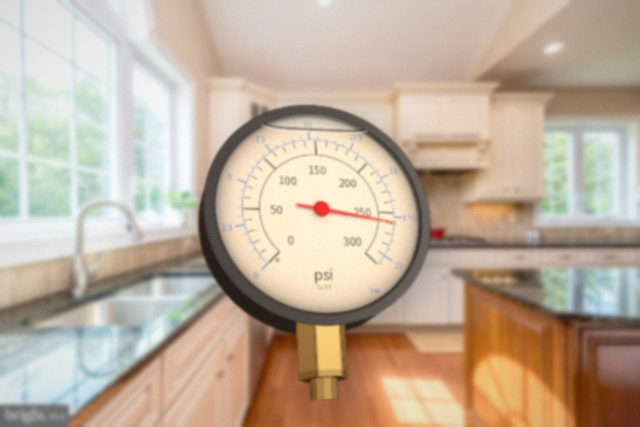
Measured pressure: 260
